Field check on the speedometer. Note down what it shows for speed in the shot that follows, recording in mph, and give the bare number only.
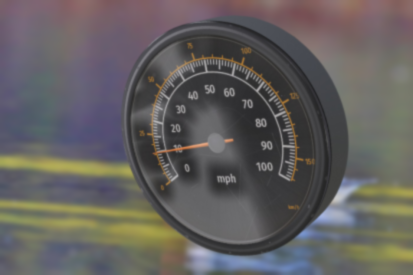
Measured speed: 10
